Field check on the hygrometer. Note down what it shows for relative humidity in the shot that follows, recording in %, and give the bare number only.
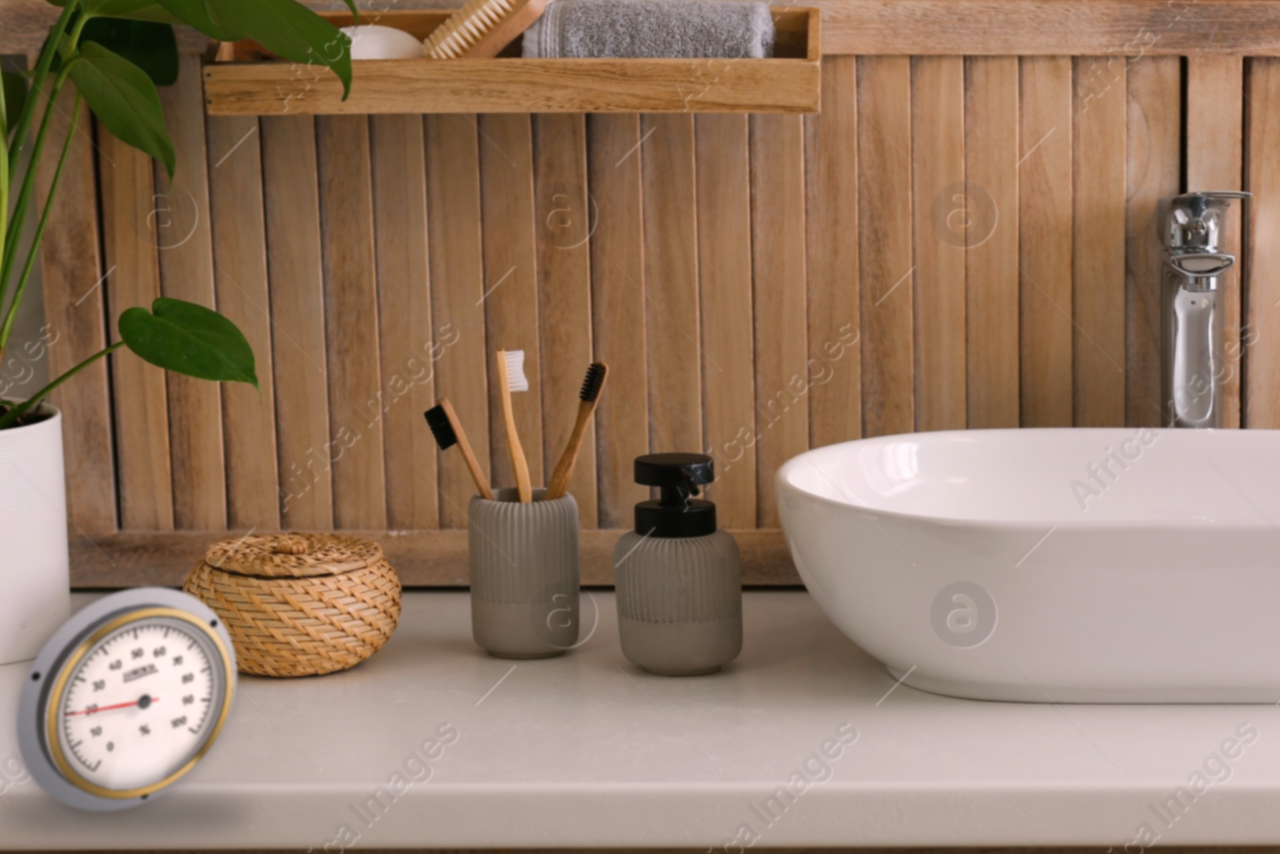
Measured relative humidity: 20
